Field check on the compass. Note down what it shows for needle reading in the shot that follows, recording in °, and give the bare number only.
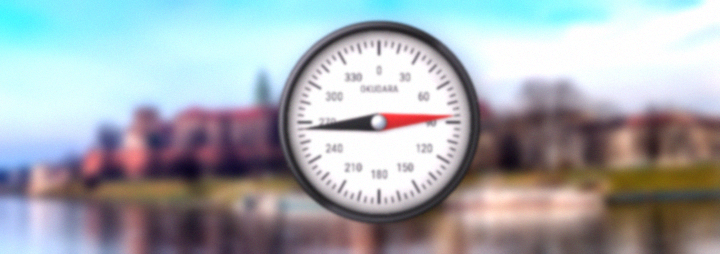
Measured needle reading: 85
